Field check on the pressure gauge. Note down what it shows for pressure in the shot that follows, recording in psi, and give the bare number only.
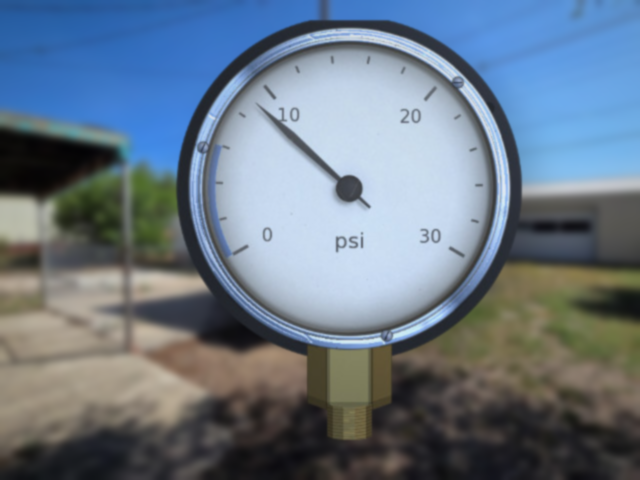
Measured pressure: 9
